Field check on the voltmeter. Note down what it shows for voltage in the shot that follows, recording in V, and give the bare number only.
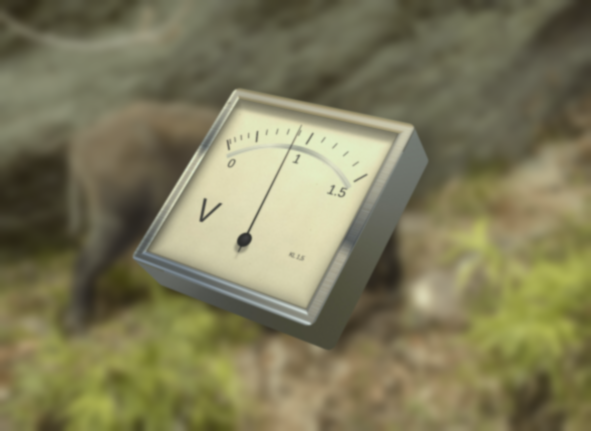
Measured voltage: 0.9
